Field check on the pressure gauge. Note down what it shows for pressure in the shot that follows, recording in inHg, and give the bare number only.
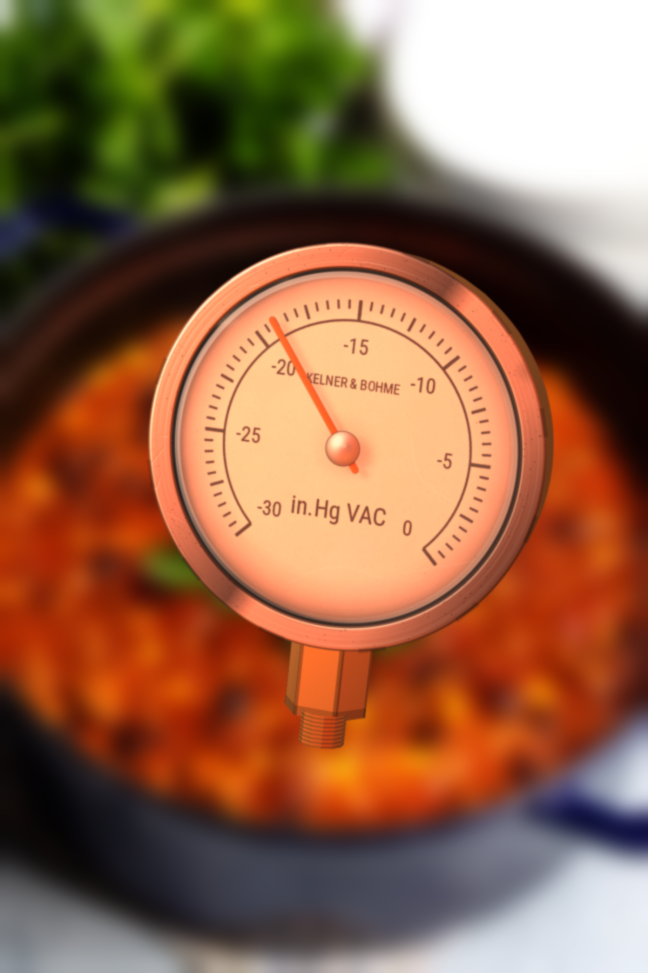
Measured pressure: -19
